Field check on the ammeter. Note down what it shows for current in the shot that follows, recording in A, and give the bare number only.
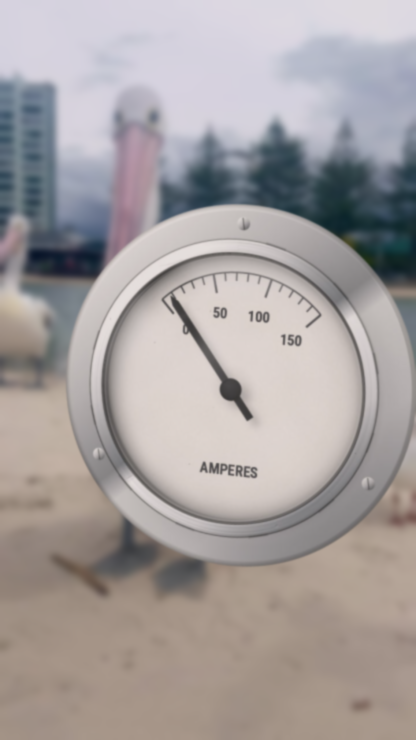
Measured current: 10
